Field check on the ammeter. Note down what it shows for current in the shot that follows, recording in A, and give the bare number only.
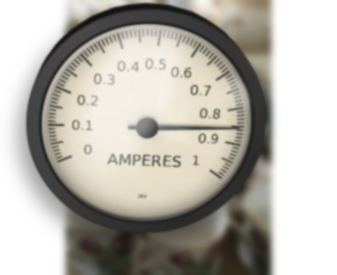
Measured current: 0.85
